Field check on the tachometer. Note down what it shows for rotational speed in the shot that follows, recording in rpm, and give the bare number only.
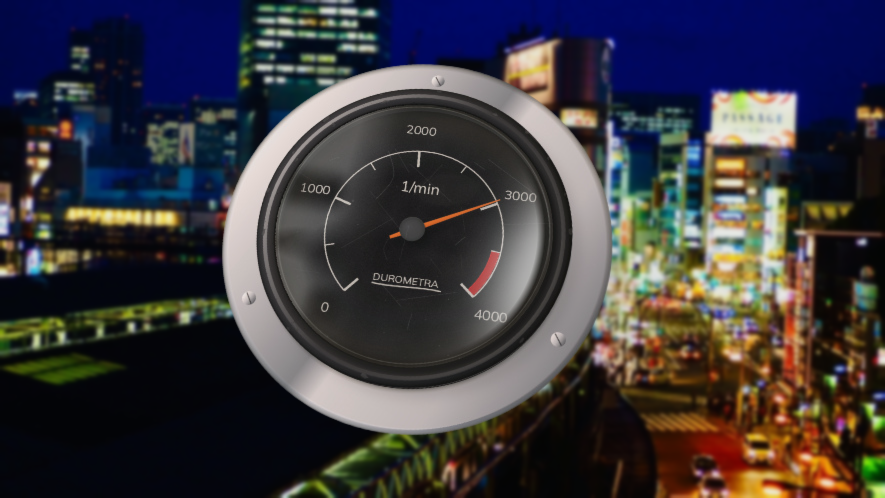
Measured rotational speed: 3000
